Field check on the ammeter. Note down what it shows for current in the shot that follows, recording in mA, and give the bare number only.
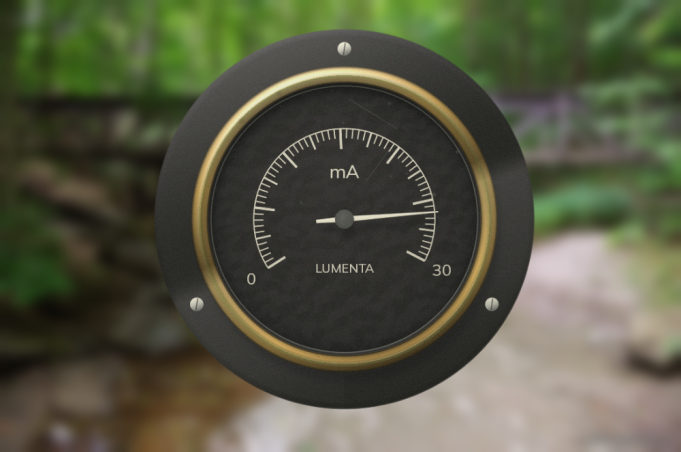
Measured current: 26
